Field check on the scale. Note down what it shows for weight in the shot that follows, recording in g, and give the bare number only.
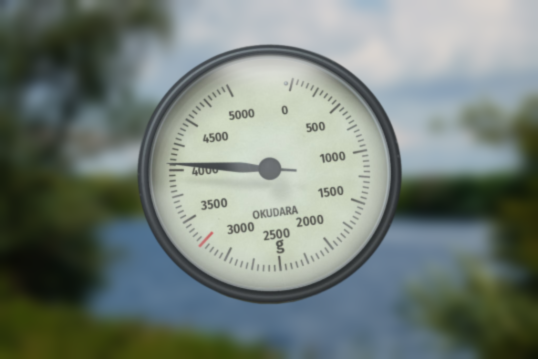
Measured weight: 4050
